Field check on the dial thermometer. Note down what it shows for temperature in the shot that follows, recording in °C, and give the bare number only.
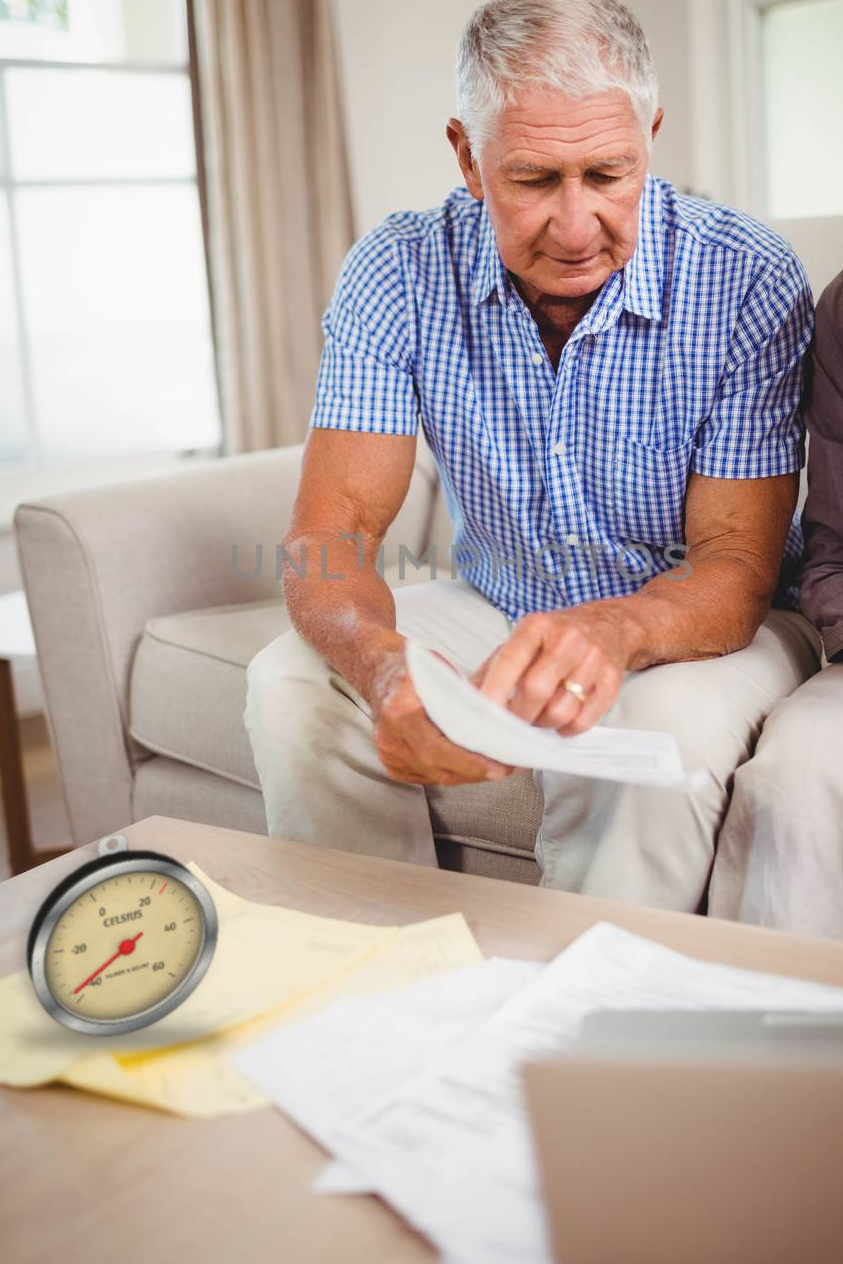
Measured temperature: -36
